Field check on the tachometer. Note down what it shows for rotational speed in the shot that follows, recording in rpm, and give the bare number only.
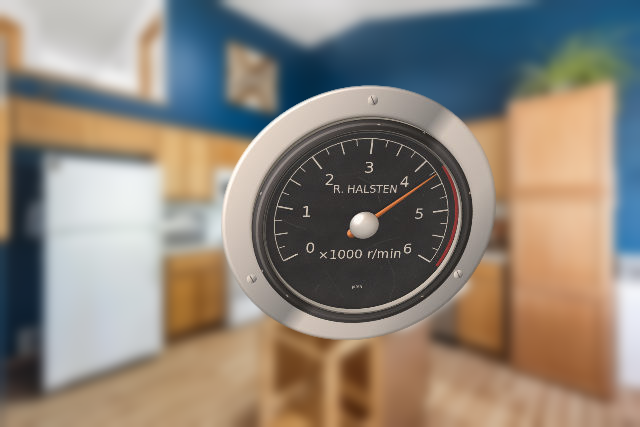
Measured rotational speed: 4250
